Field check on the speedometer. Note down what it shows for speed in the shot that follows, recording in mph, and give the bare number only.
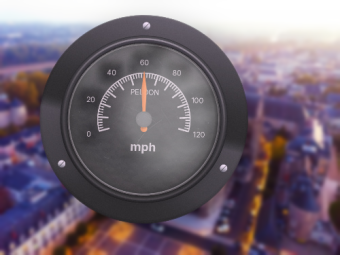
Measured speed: 60
